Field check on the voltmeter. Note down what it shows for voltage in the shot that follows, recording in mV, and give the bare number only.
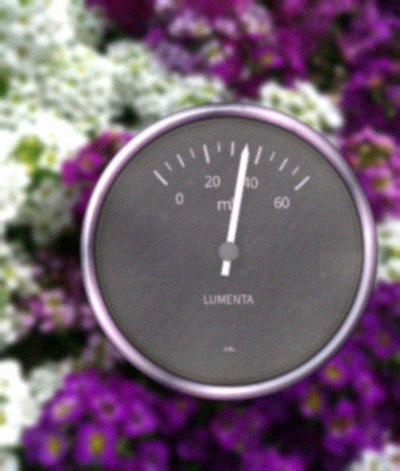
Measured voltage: 35
